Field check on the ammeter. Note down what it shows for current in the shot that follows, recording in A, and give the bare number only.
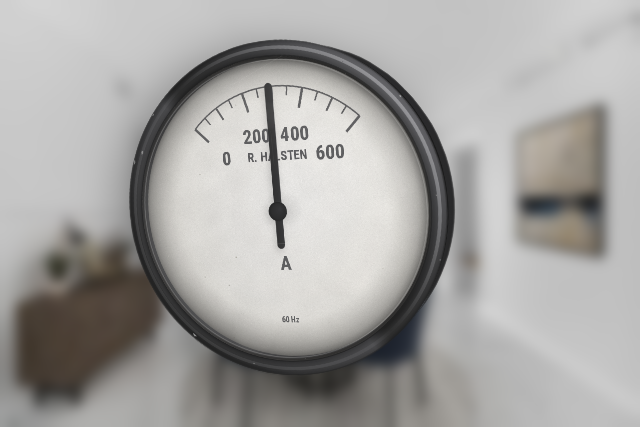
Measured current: 300
